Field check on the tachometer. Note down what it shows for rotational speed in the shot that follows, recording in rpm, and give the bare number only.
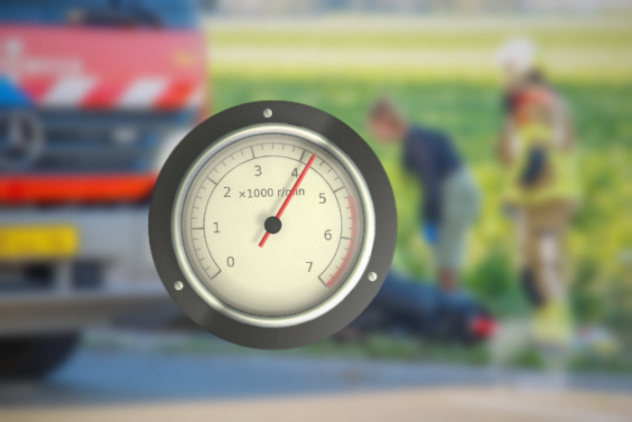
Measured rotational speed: 4200
